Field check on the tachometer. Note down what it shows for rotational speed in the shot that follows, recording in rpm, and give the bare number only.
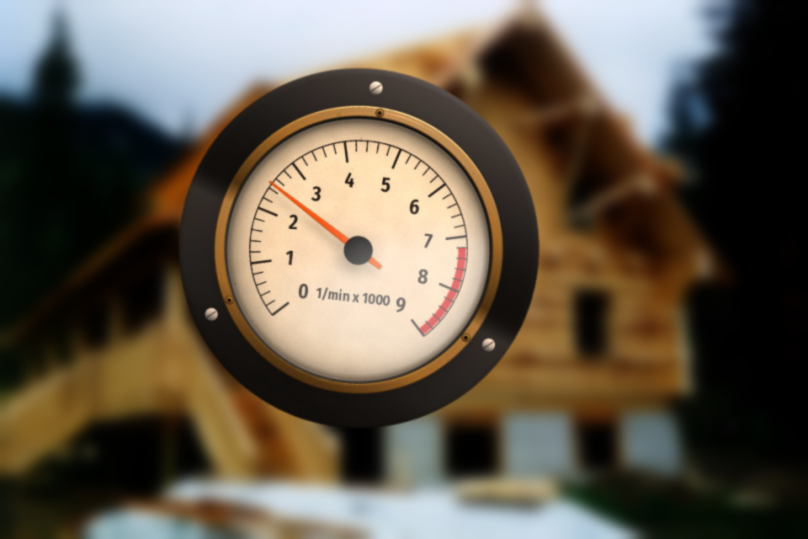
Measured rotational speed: 2500
